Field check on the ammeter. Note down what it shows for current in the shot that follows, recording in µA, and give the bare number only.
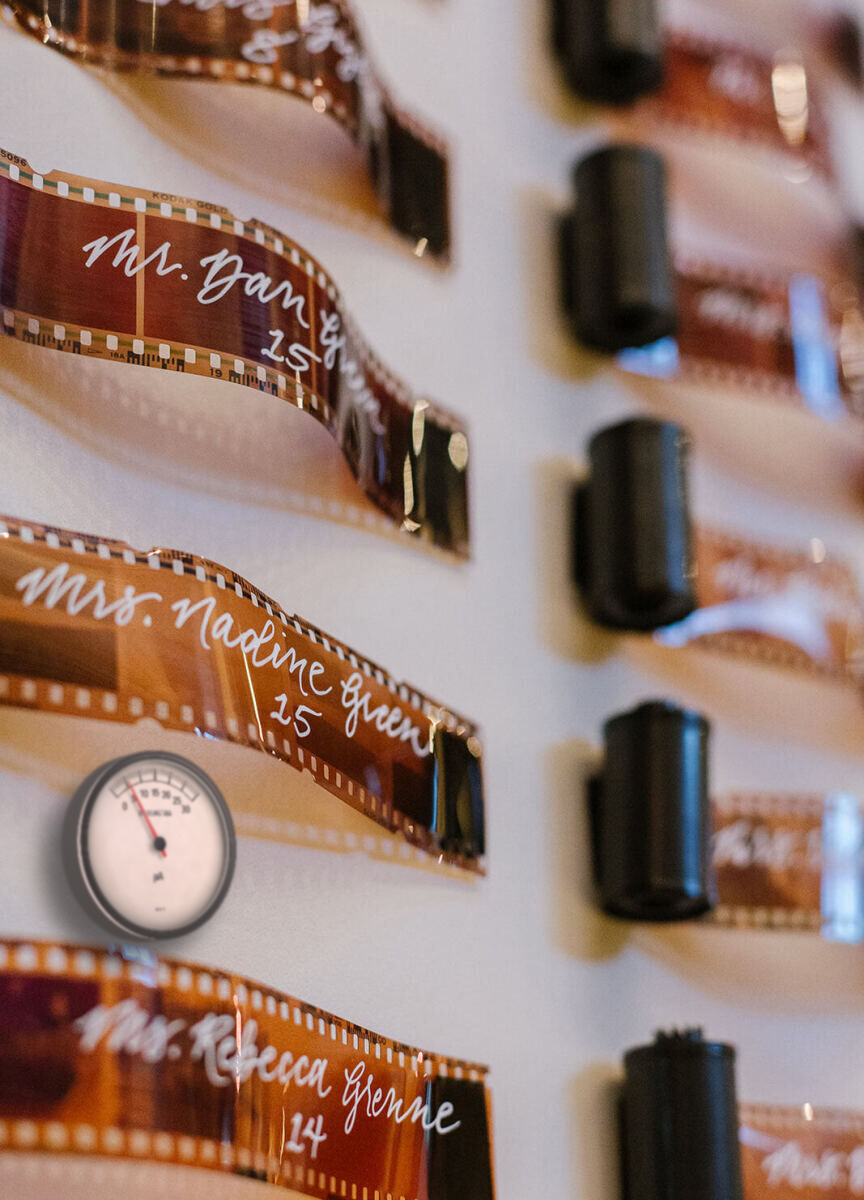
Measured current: 5
